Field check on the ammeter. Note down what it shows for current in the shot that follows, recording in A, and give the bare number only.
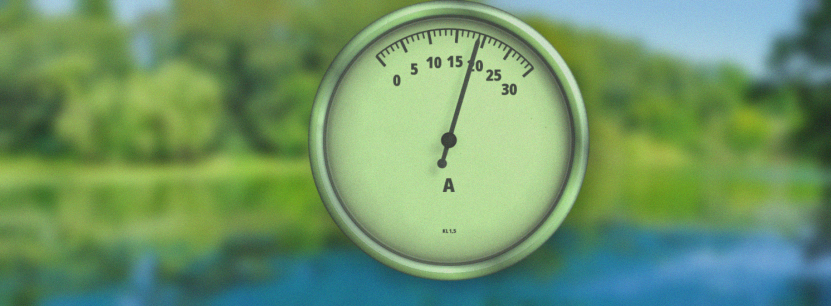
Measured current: 19
